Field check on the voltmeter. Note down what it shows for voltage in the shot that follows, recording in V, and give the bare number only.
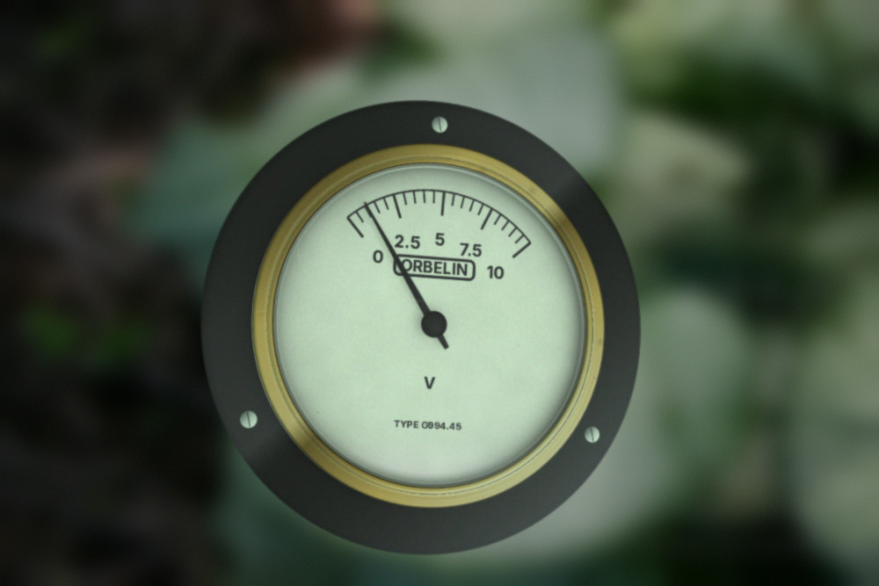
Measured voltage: 1
